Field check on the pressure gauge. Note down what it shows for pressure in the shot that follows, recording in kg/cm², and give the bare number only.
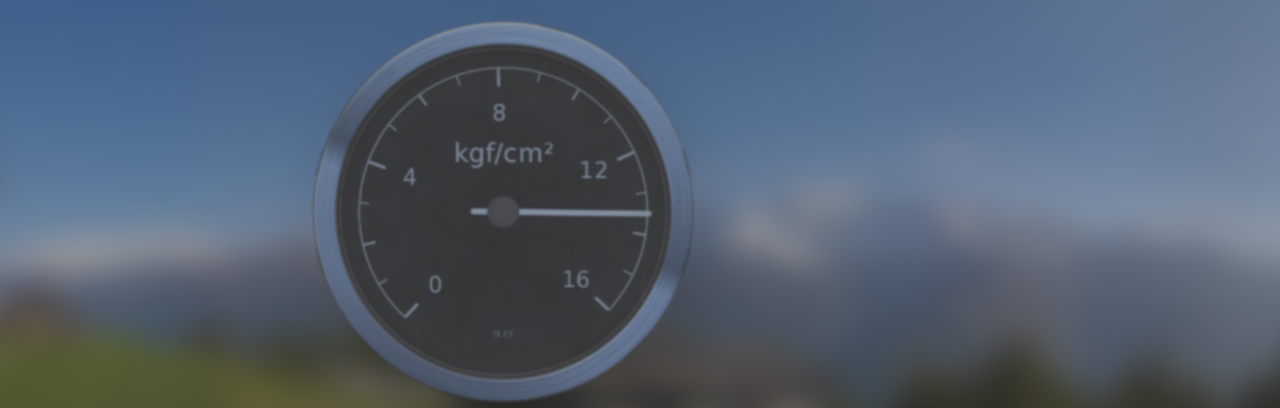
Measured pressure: 13.5
